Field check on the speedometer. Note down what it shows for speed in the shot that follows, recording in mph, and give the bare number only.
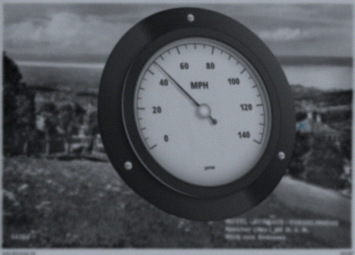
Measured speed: 45
